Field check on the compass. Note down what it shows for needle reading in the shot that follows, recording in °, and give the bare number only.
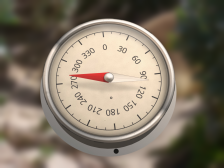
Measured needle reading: 280
